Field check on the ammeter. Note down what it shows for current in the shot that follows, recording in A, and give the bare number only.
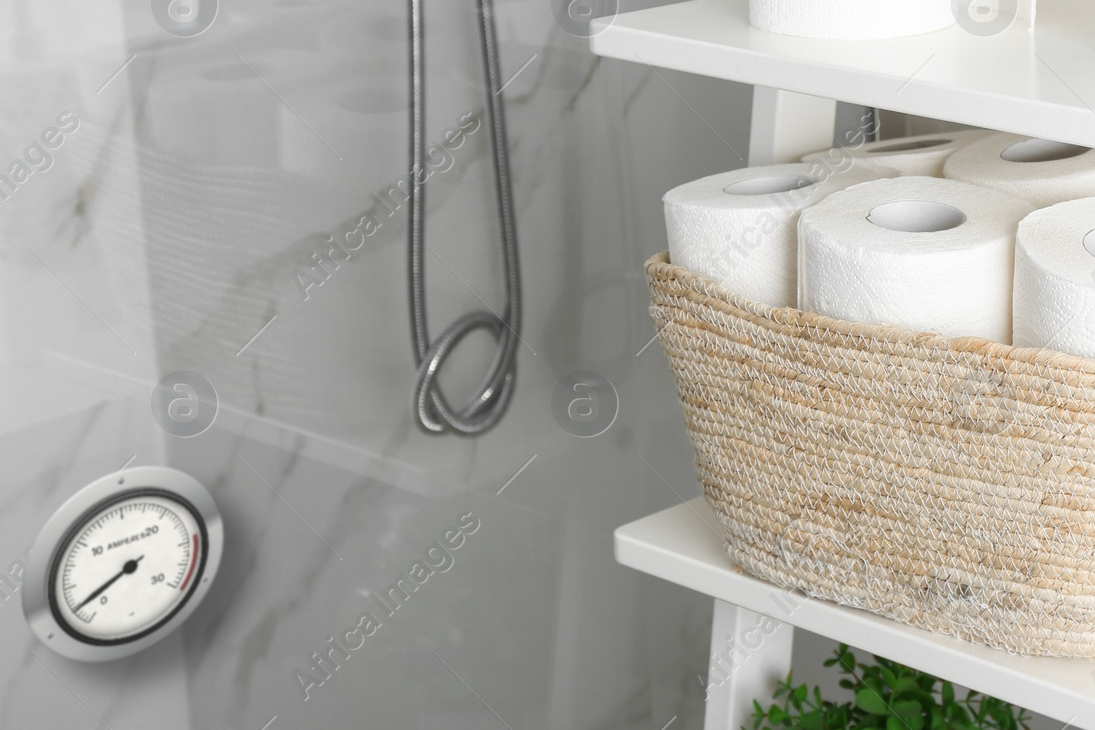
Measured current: 2.5
